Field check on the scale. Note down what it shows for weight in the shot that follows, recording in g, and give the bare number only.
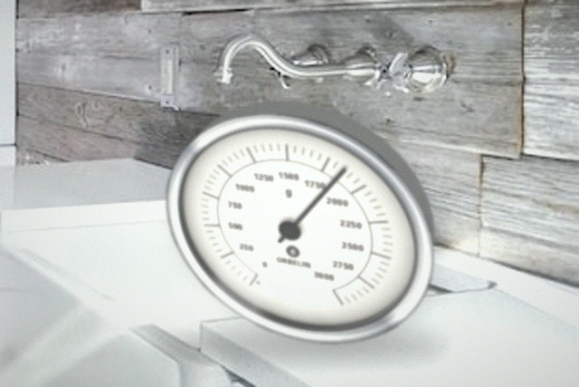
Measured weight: 1850
